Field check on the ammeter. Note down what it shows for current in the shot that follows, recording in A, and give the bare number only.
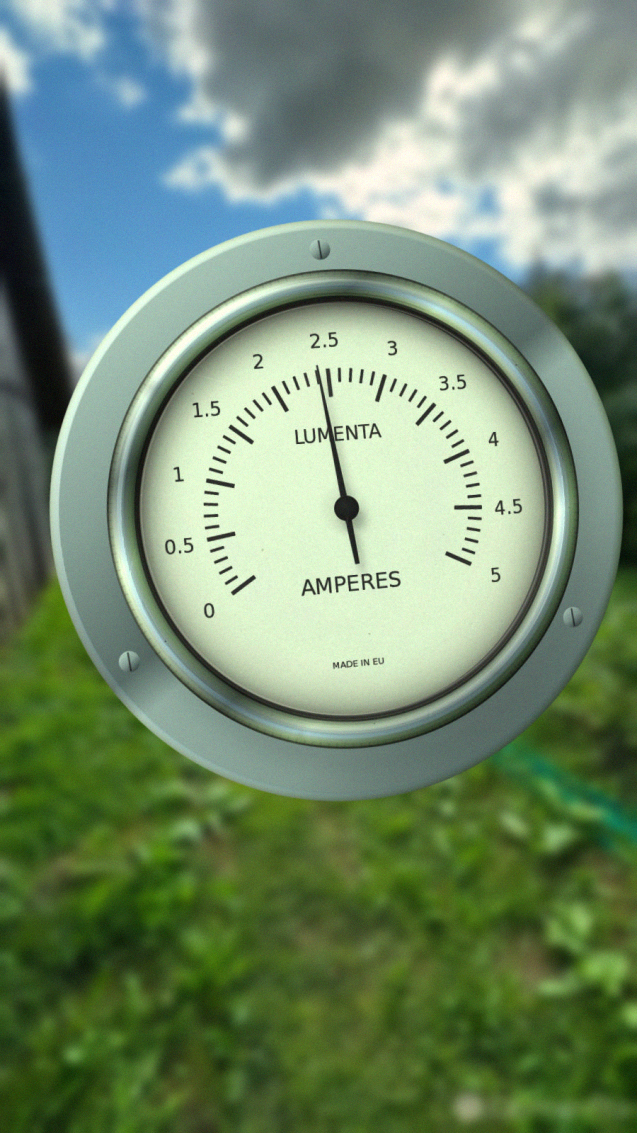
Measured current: 2.4
